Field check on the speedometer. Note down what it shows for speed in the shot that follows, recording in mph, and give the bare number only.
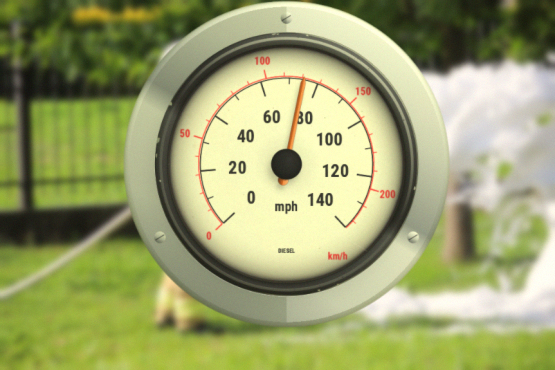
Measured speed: 75
